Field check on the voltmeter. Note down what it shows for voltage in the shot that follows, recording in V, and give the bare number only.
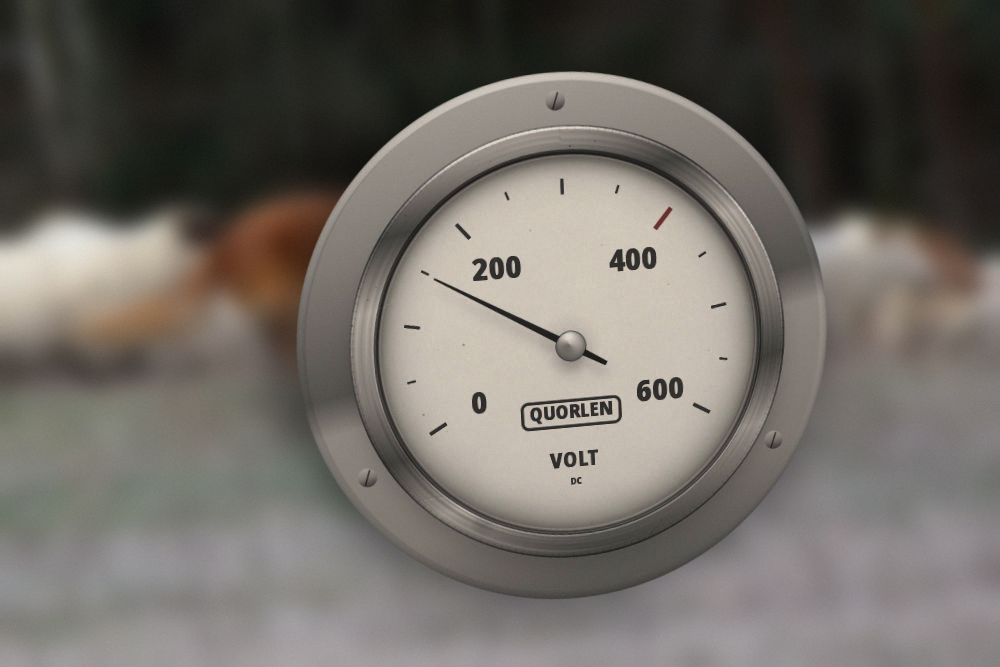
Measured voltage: 150
